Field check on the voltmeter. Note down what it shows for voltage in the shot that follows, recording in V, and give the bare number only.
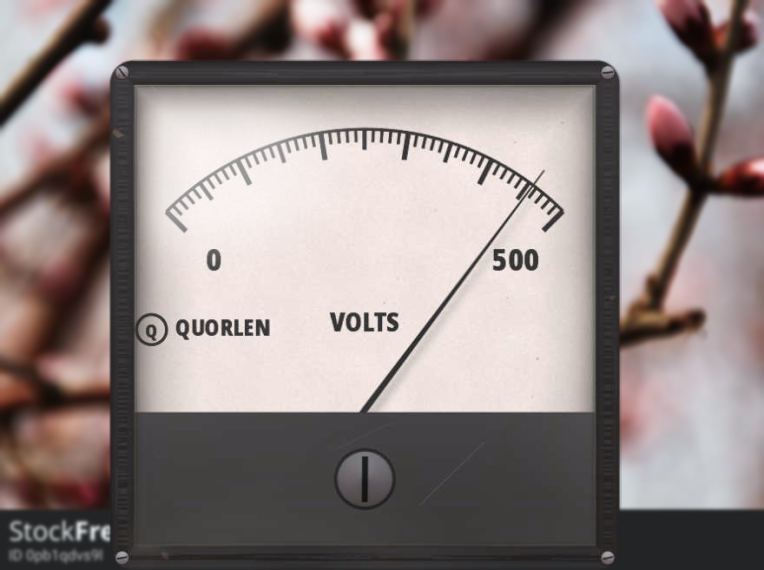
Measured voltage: 455
